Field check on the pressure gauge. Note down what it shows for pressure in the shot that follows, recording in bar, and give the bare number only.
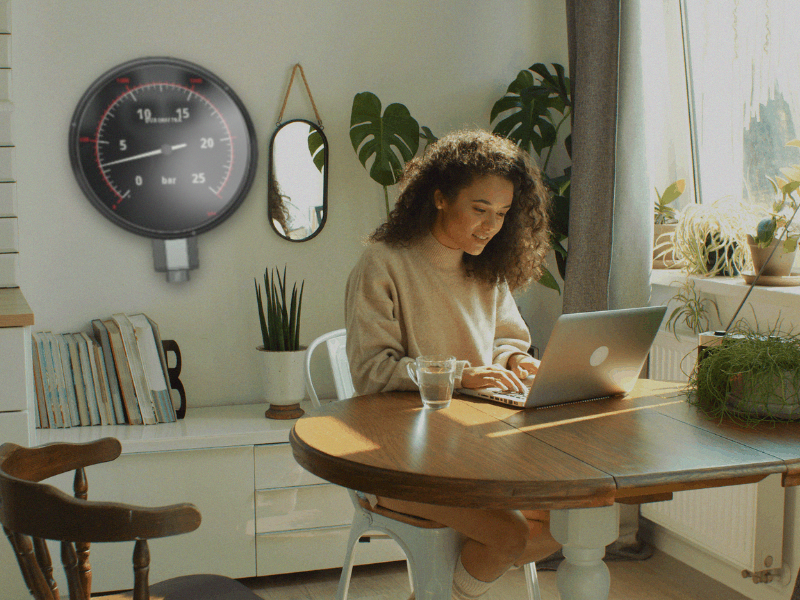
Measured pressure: 3
